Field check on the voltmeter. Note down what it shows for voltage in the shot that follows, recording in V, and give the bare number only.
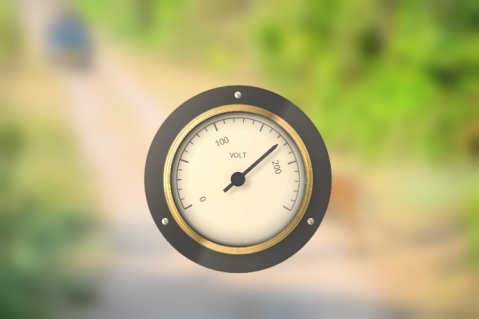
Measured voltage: 175
